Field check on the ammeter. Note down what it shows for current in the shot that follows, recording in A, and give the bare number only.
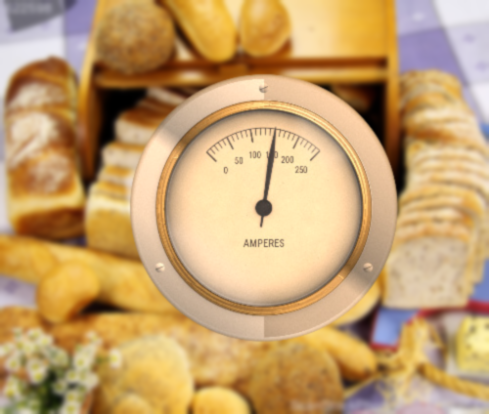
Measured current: 150
